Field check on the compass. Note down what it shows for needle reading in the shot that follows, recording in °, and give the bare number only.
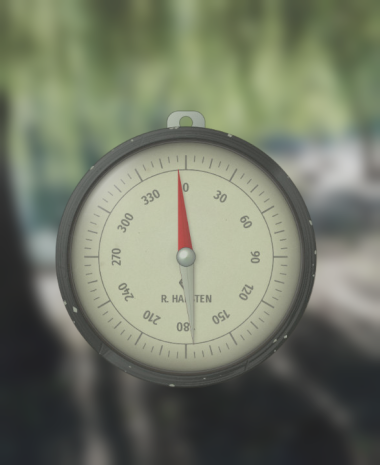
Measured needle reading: 355
